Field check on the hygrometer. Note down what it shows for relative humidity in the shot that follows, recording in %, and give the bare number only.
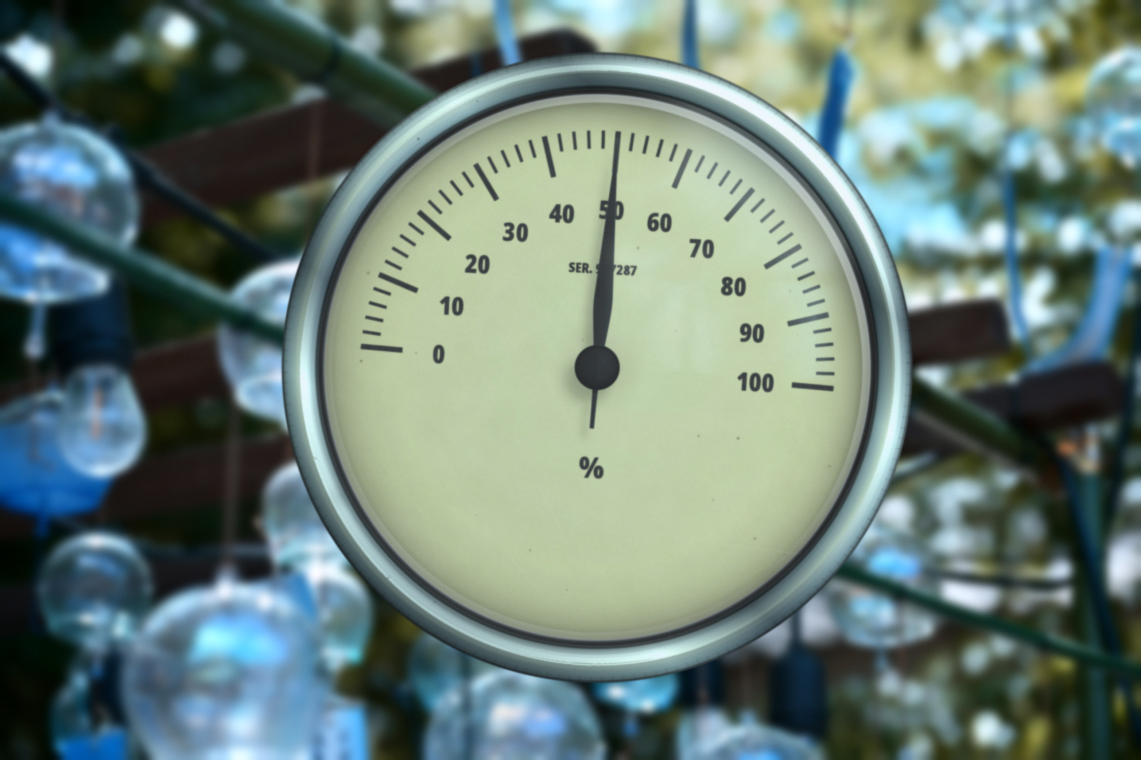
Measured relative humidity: 50
